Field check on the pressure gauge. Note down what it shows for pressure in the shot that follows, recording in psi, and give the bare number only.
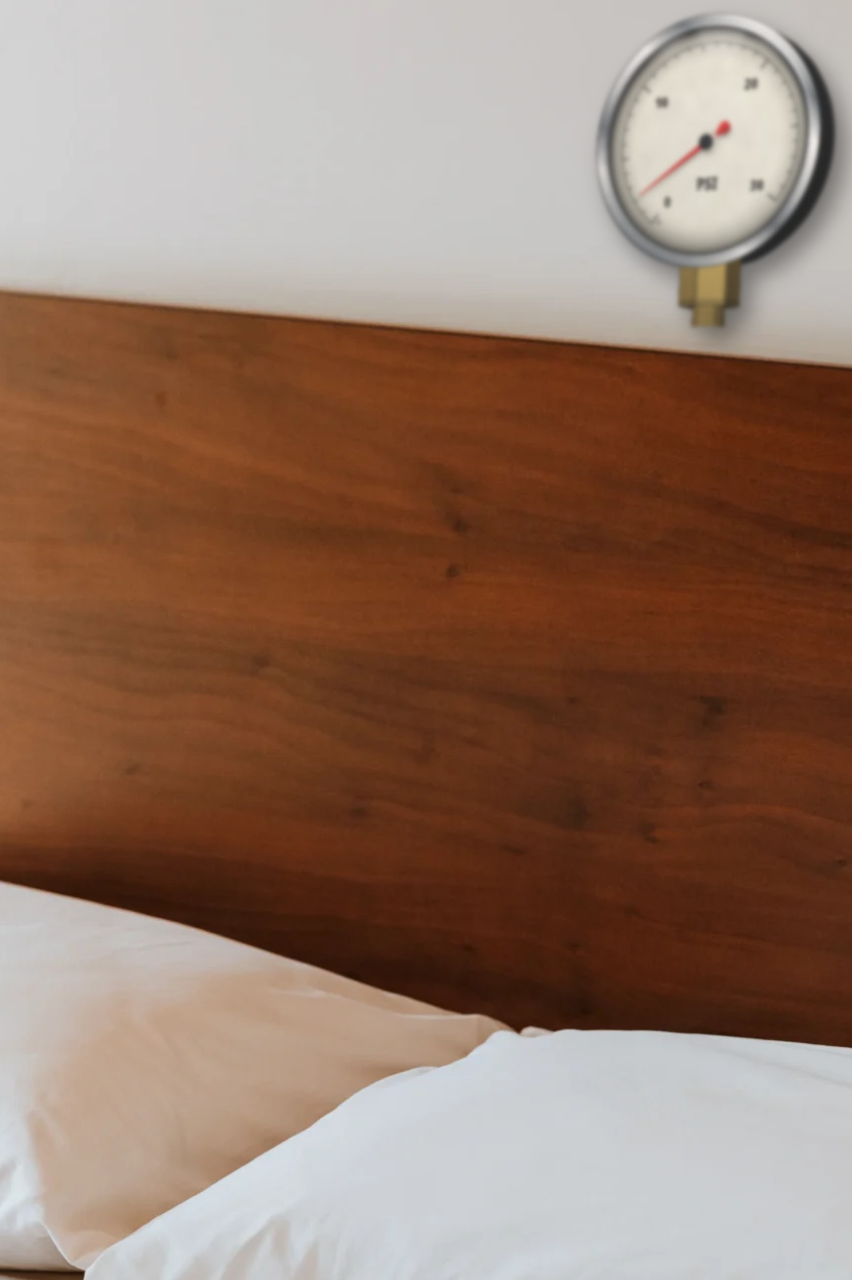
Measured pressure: 2
